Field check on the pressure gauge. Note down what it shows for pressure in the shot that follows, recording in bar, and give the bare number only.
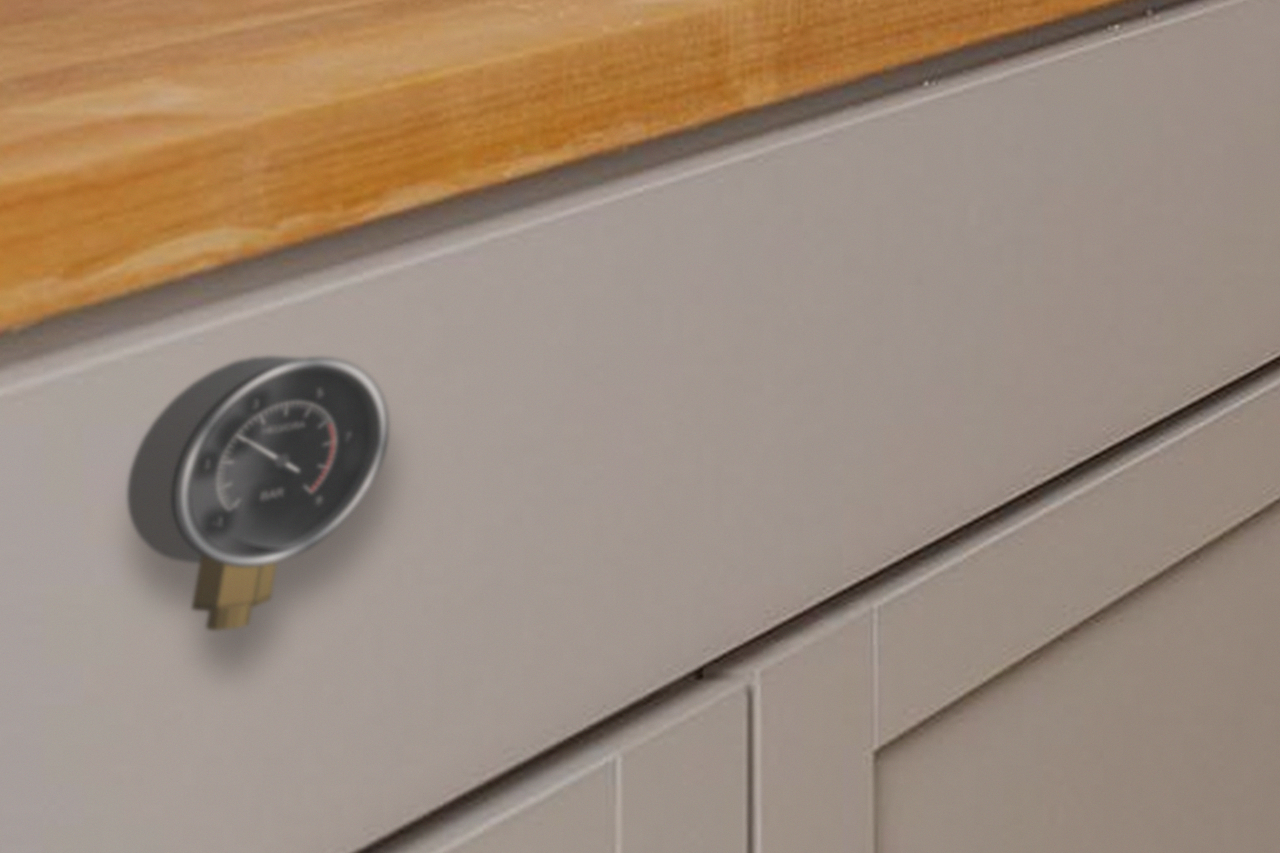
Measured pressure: 2
